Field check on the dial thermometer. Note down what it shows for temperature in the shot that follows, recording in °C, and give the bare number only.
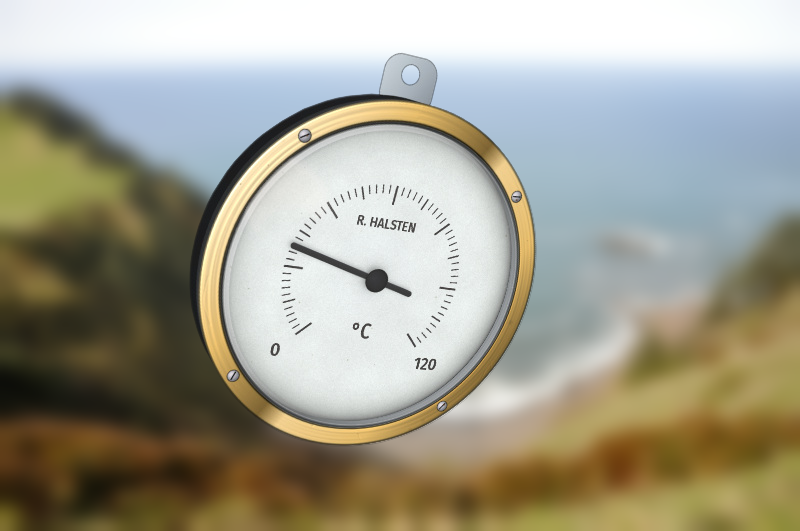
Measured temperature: 26
